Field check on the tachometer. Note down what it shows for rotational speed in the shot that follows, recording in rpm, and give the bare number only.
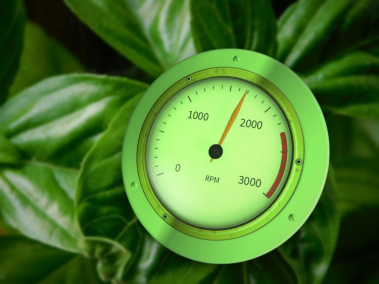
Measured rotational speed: 1700
